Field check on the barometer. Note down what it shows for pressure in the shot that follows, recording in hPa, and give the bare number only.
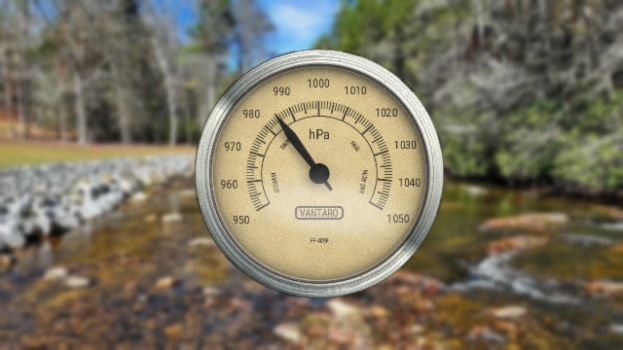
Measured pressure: 985
